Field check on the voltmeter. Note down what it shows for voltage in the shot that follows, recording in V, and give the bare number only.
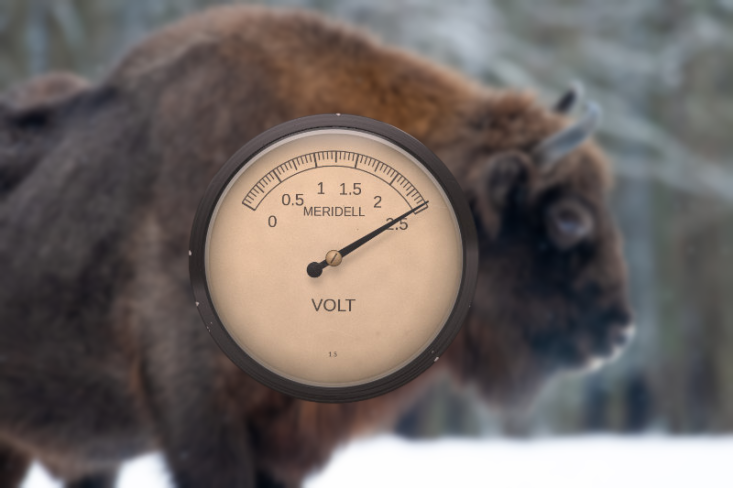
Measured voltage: 2.45
